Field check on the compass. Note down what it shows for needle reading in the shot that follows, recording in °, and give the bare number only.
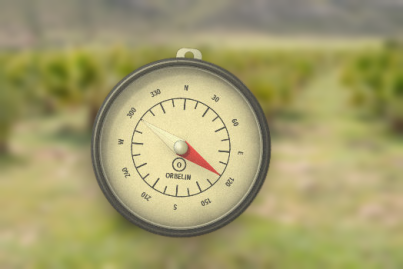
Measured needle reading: 120
